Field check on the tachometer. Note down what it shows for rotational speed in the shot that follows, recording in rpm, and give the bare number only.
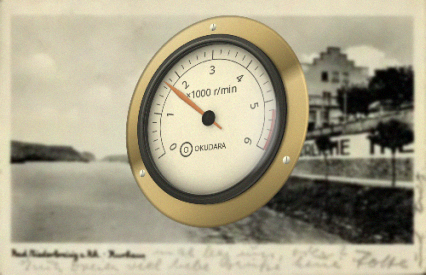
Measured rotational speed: 1700
